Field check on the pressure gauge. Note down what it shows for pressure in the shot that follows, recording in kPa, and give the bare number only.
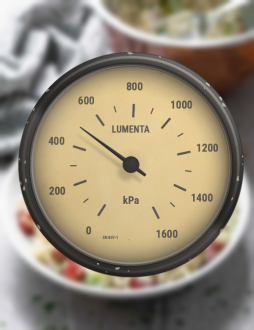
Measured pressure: 500
